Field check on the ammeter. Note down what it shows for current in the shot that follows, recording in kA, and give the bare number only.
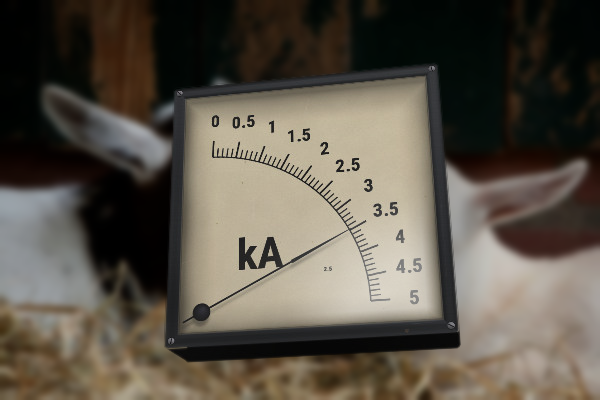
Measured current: 3.5
